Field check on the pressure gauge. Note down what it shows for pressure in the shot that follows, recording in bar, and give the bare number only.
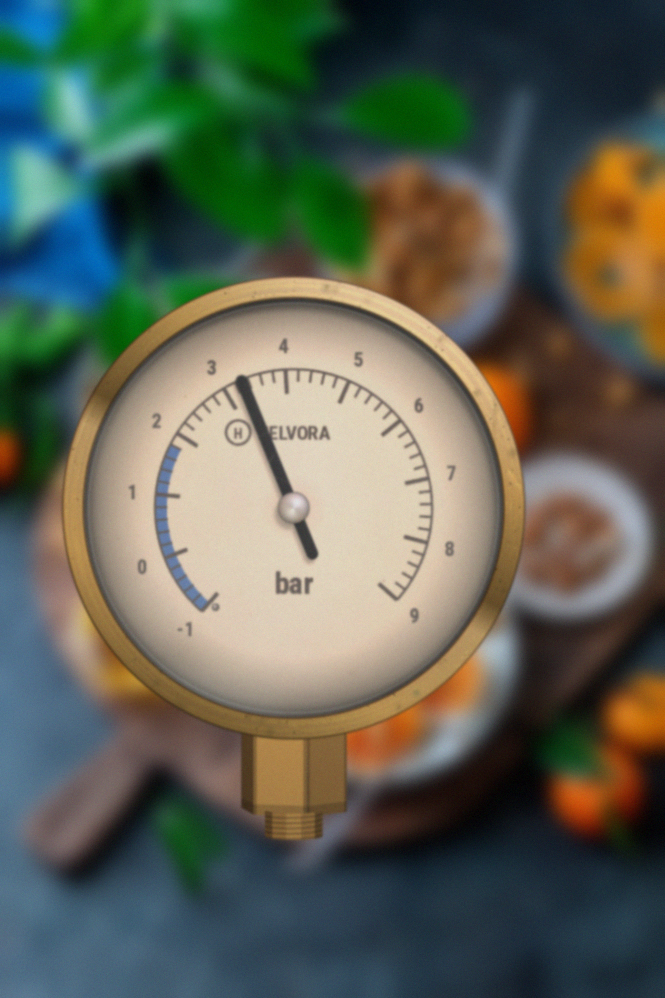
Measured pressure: 3.3
